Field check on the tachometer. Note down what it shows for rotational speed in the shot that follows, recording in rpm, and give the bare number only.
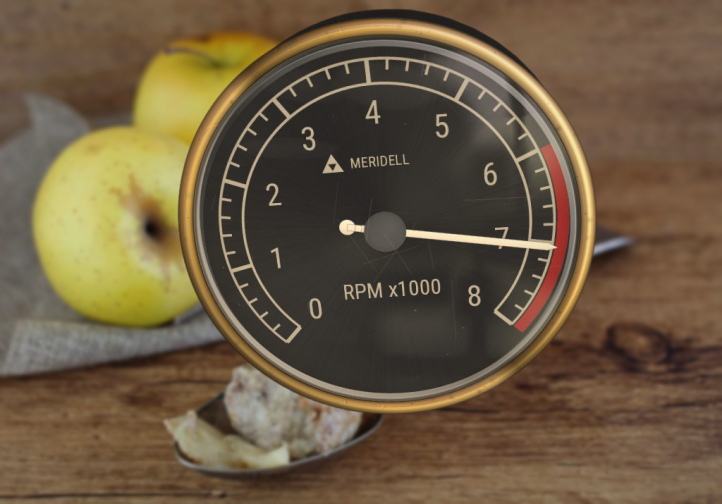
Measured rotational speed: 7000
